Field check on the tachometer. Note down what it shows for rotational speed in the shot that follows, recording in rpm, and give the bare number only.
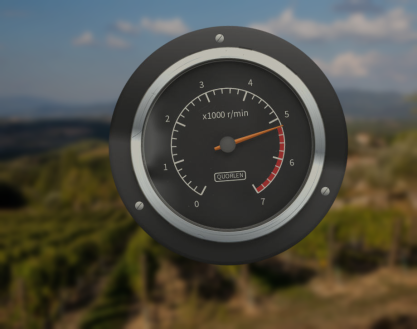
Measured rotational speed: 5200
